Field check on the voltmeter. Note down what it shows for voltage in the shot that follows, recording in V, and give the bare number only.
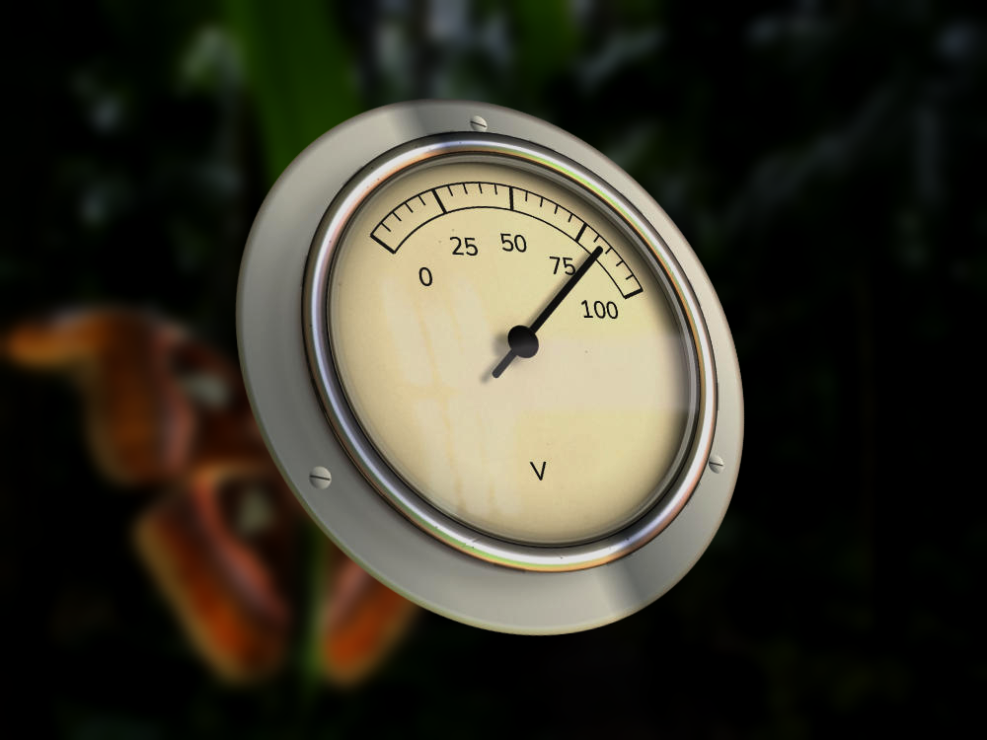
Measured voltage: 82.5
